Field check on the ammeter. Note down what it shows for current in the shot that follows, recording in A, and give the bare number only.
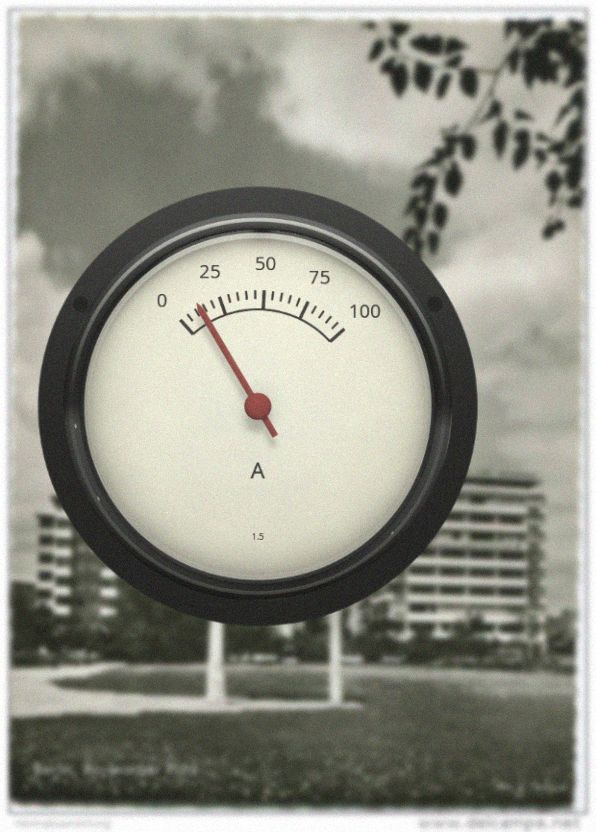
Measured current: 12.5
